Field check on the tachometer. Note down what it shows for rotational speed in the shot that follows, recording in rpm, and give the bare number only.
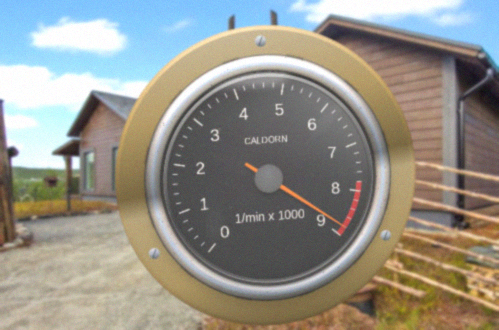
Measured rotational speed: 8800
